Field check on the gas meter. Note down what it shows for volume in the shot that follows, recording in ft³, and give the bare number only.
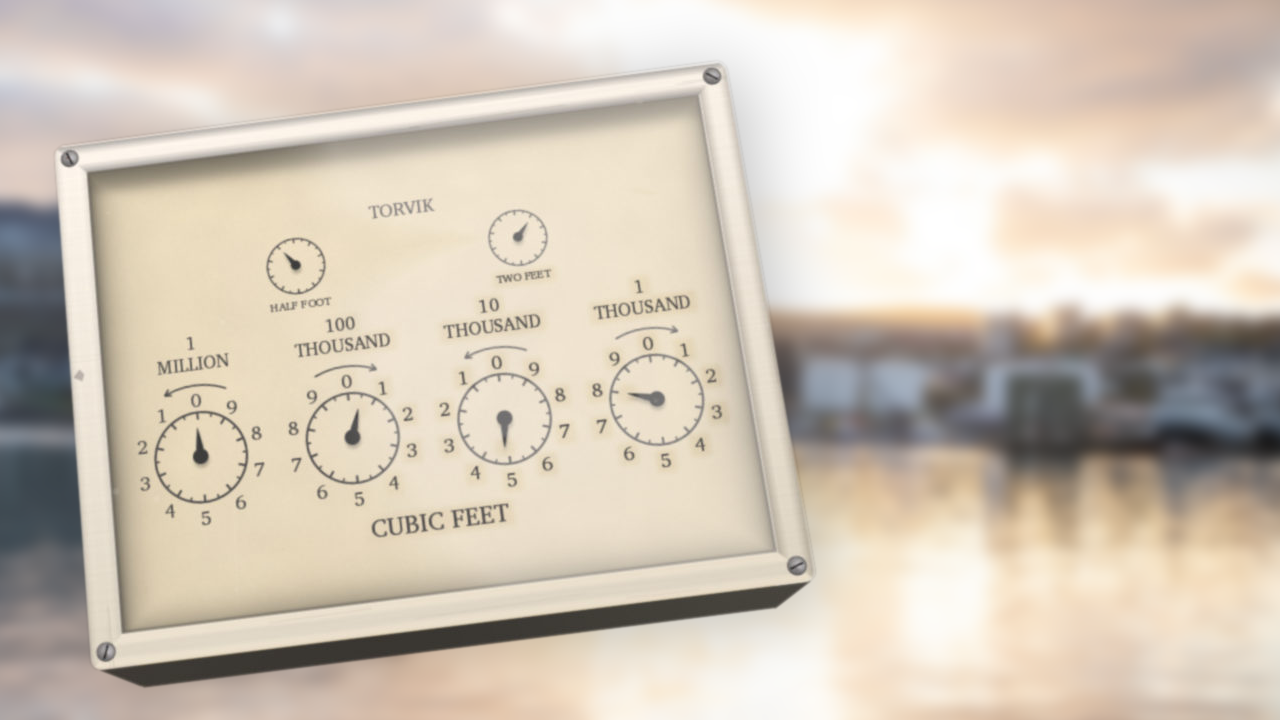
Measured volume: 4800
